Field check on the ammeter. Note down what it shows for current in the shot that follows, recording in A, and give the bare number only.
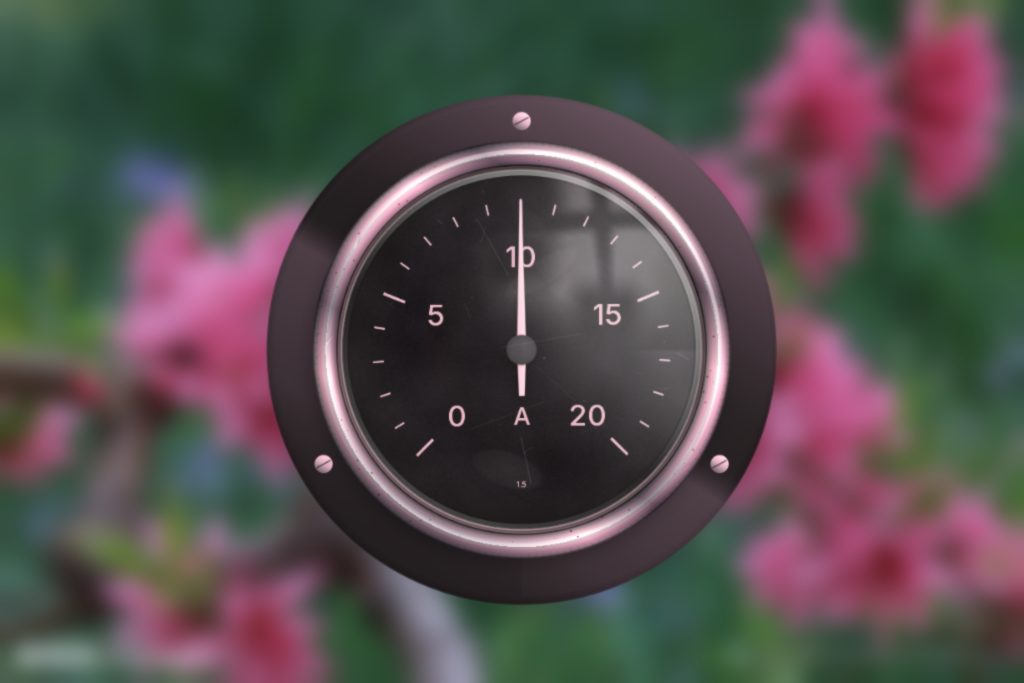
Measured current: 10
